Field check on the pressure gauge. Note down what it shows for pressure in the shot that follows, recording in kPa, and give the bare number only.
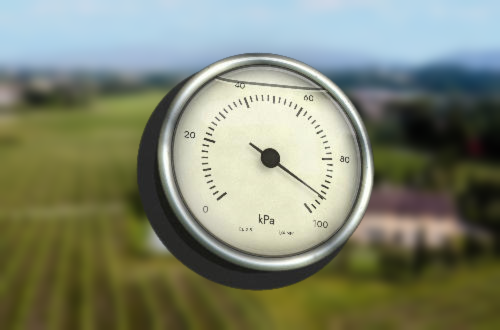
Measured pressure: 94
